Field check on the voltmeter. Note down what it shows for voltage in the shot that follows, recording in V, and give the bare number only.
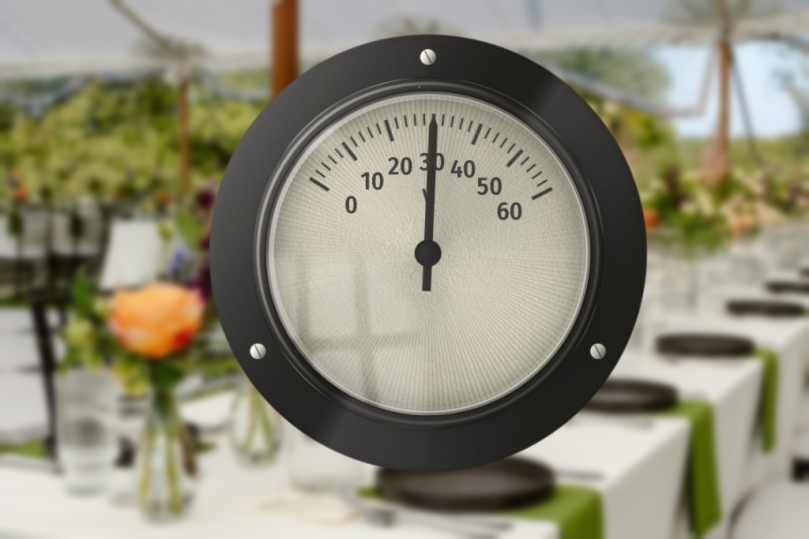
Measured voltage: 30
